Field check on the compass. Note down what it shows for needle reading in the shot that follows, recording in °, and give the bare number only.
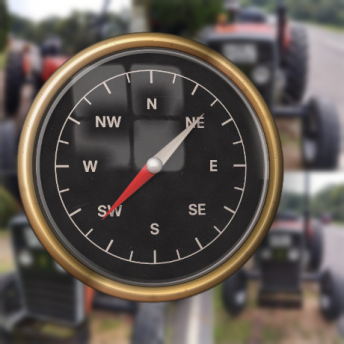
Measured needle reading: 225
